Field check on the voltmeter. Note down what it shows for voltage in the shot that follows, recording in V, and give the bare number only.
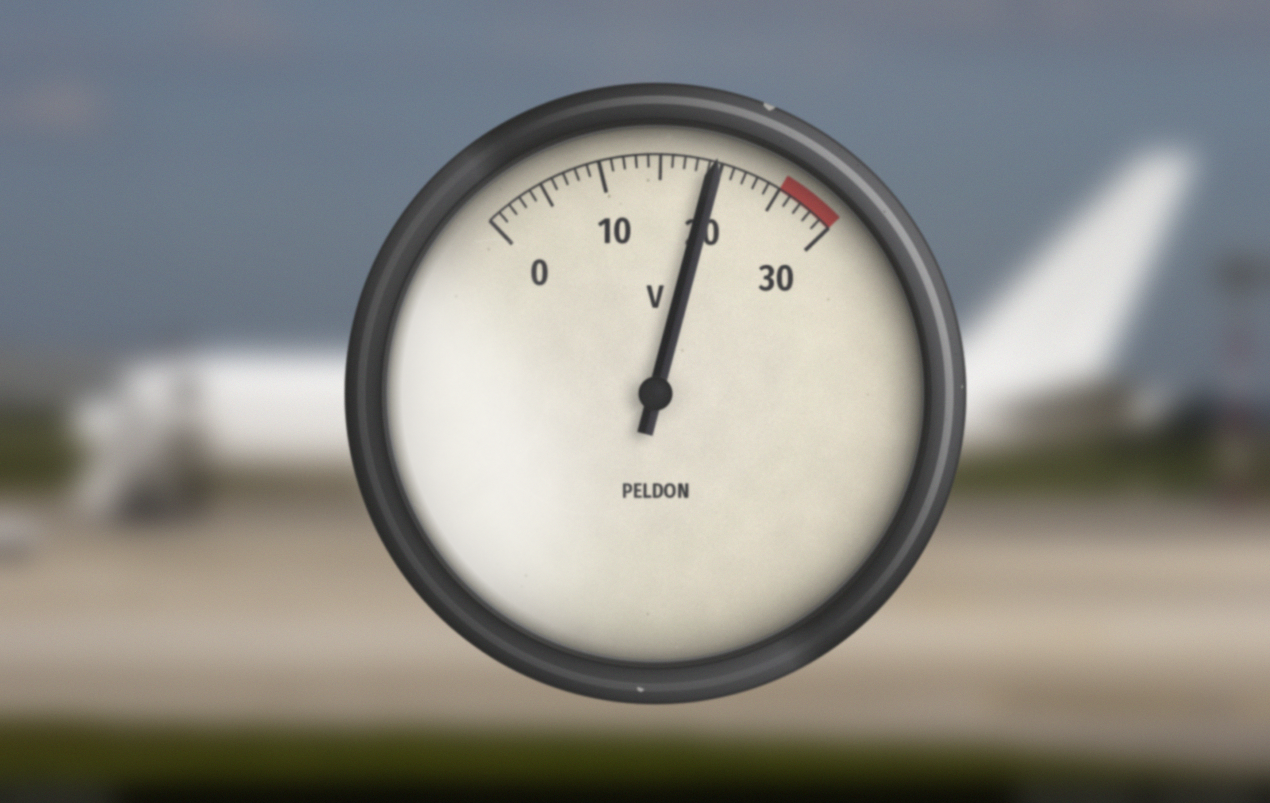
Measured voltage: 19.5
